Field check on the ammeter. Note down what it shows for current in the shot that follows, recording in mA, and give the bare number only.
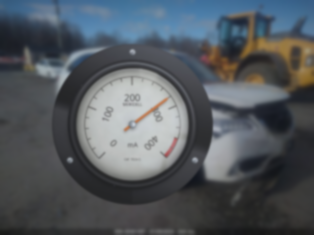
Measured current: 280
